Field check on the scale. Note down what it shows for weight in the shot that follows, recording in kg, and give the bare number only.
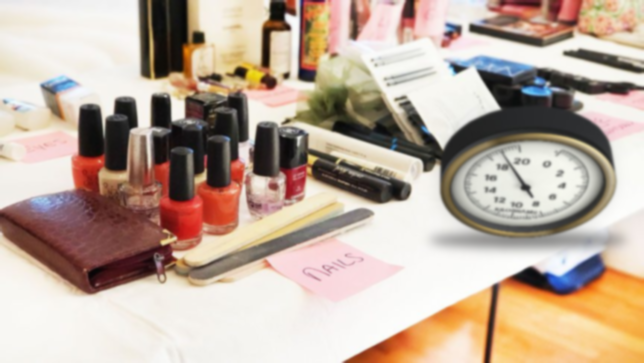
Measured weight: 19
